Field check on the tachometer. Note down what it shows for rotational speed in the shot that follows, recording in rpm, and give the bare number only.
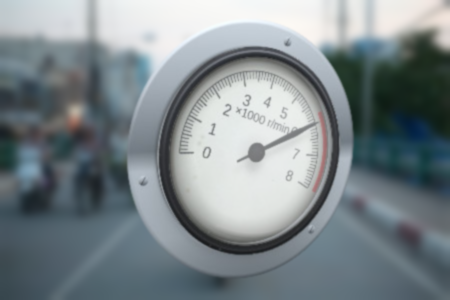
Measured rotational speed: 6000
